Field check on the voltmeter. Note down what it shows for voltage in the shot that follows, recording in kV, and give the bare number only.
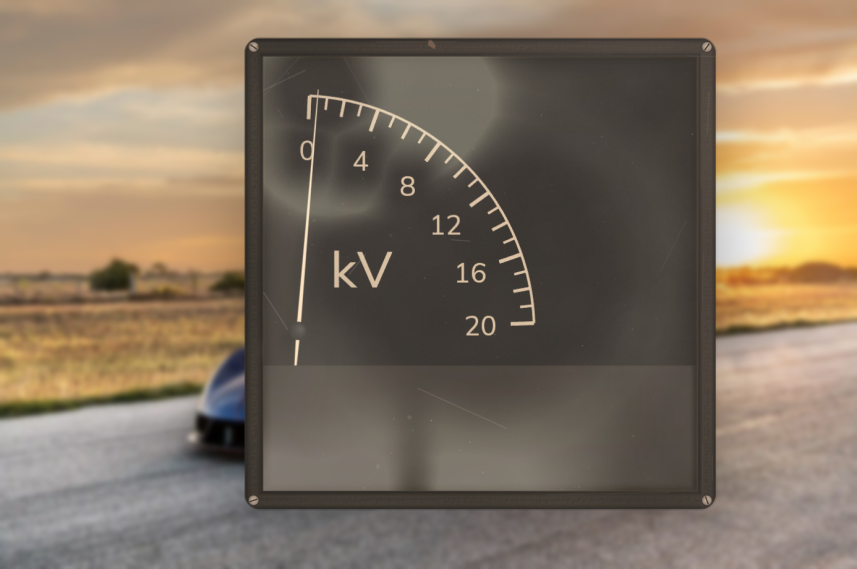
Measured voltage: 0.5
